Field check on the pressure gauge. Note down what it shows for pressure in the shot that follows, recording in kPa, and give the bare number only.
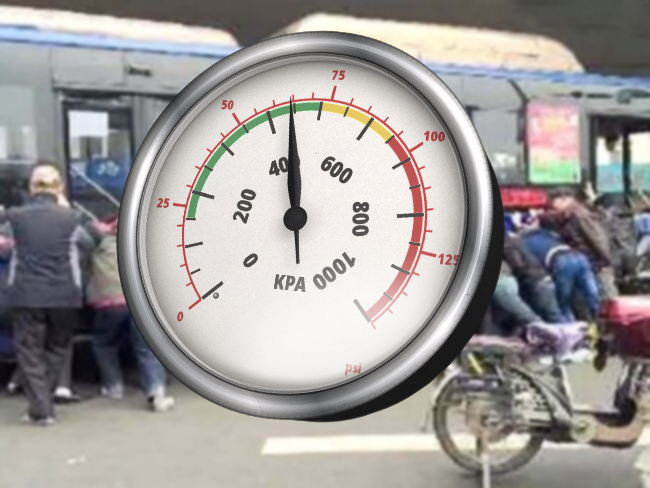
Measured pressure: 450
